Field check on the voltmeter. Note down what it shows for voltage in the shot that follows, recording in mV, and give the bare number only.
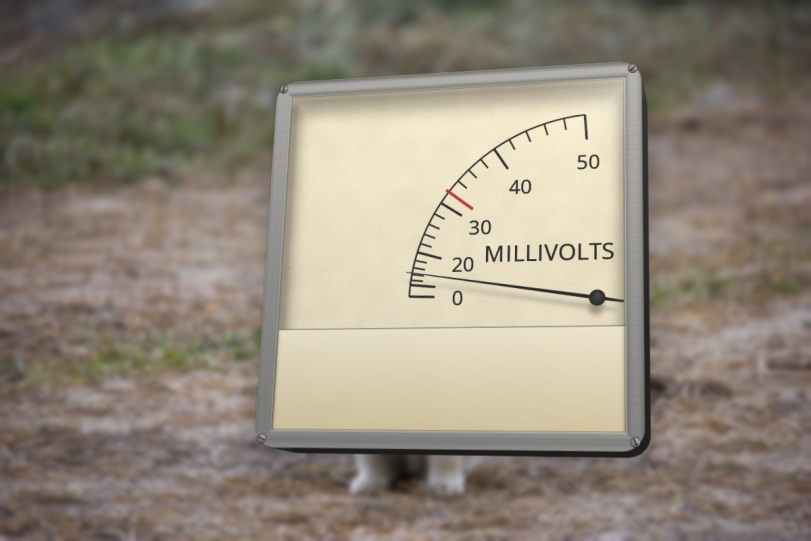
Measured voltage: 14
